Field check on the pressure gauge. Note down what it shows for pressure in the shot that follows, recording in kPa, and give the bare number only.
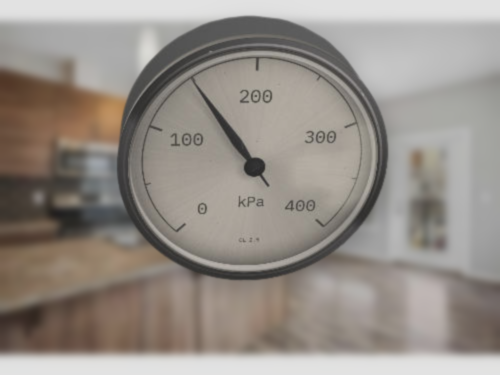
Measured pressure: 150
